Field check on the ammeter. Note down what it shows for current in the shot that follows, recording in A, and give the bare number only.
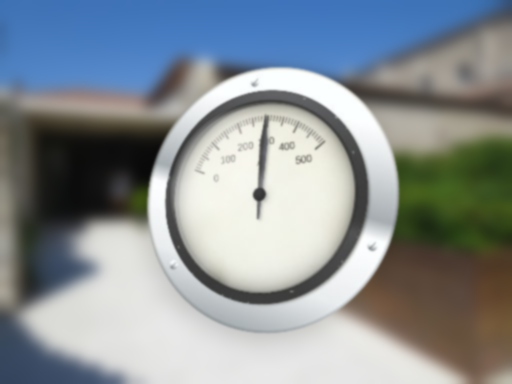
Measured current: 300
